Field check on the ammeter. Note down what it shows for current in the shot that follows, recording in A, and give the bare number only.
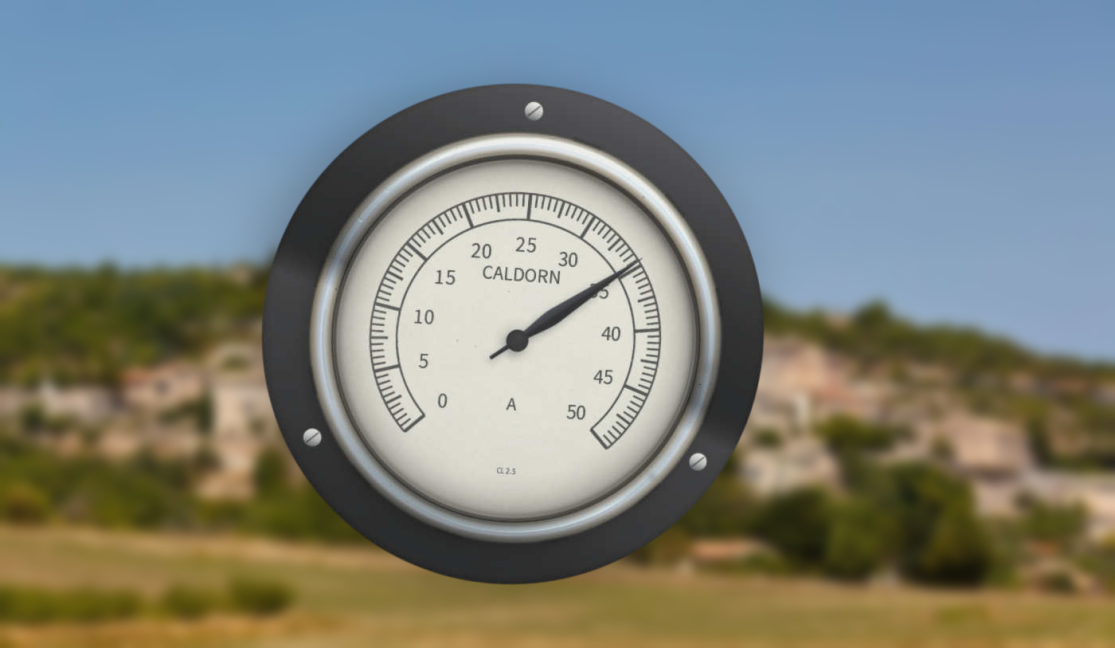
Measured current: 34.5
